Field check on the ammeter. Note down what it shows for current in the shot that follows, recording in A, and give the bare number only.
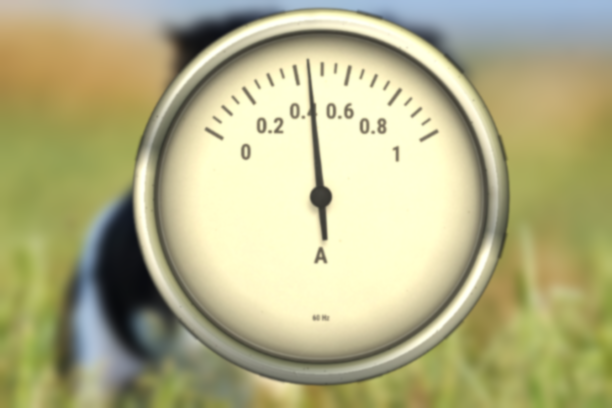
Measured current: 0.45
